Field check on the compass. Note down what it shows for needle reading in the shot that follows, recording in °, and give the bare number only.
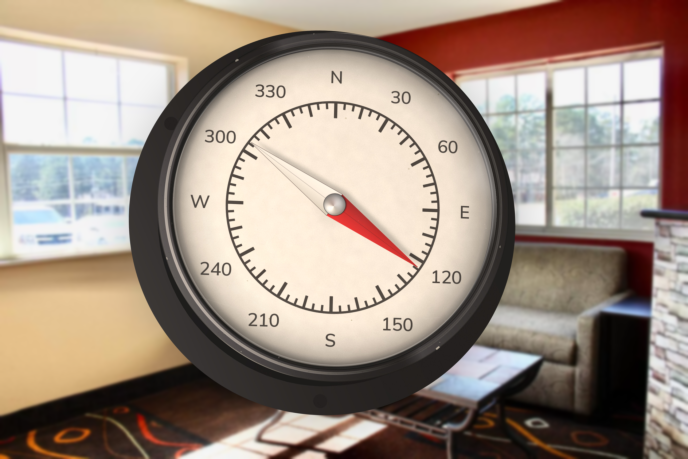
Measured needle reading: 125
